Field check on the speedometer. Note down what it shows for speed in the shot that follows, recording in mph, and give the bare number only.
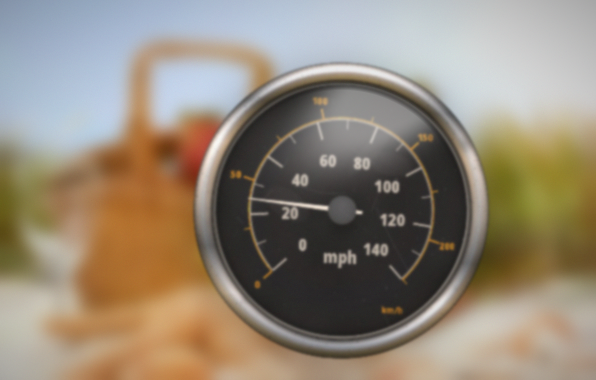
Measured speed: 25
